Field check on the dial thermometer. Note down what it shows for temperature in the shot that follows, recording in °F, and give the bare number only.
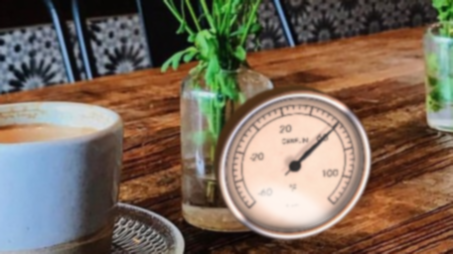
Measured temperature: 60
